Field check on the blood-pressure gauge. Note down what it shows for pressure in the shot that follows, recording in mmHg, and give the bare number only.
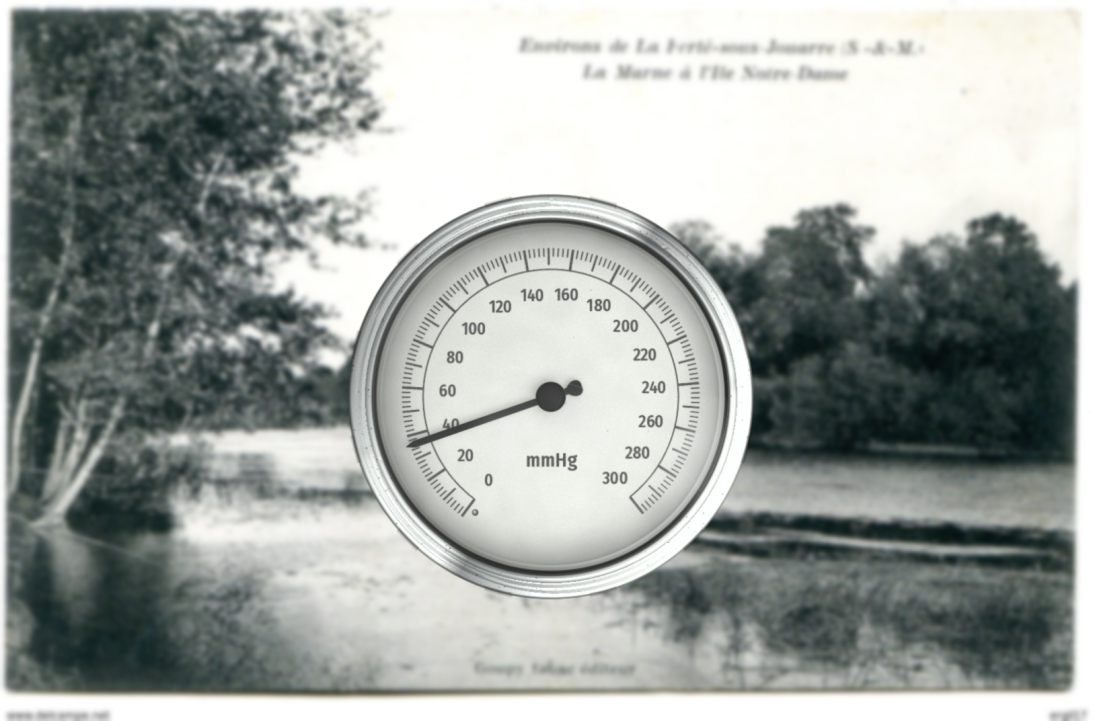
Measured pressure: 36
